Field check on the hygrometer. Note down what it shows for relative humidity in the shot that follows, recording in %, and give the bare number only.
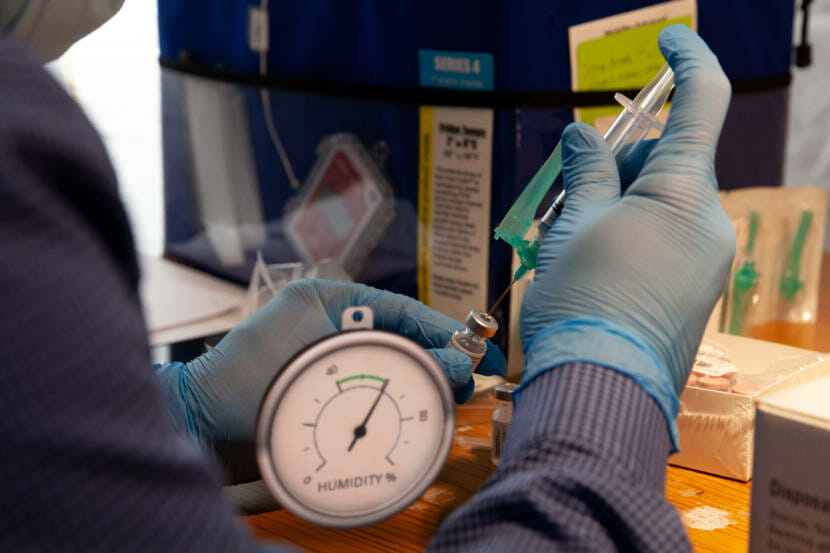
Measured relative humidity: 60
